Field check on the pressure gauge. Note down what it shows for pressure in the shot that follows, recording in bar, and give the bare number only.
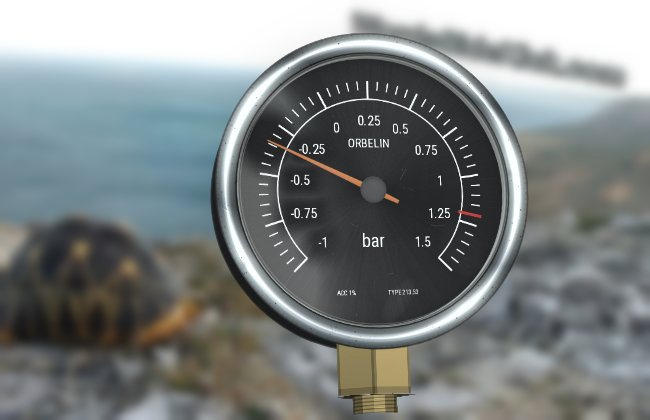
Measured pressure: -0.35
